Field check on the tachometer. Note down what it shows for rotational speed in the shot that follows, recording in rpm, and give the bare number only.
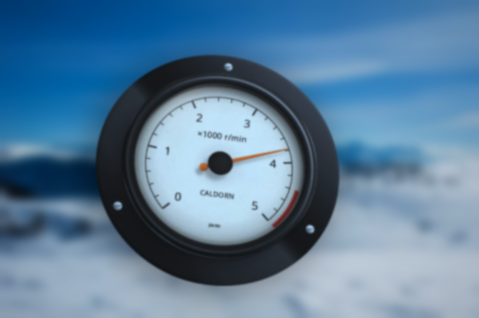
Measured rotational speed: 3800
